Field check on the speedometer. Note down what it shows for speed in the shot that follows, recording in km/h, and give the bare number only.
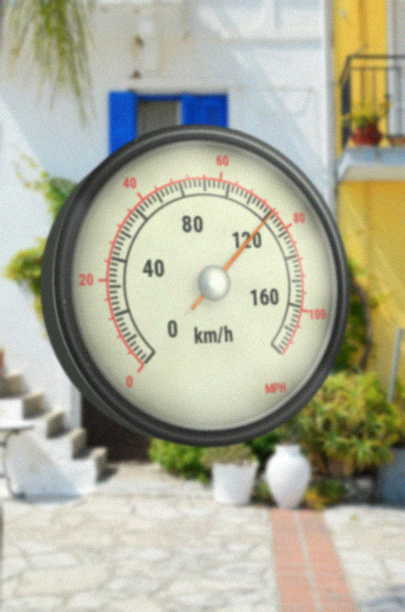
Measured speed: 120
